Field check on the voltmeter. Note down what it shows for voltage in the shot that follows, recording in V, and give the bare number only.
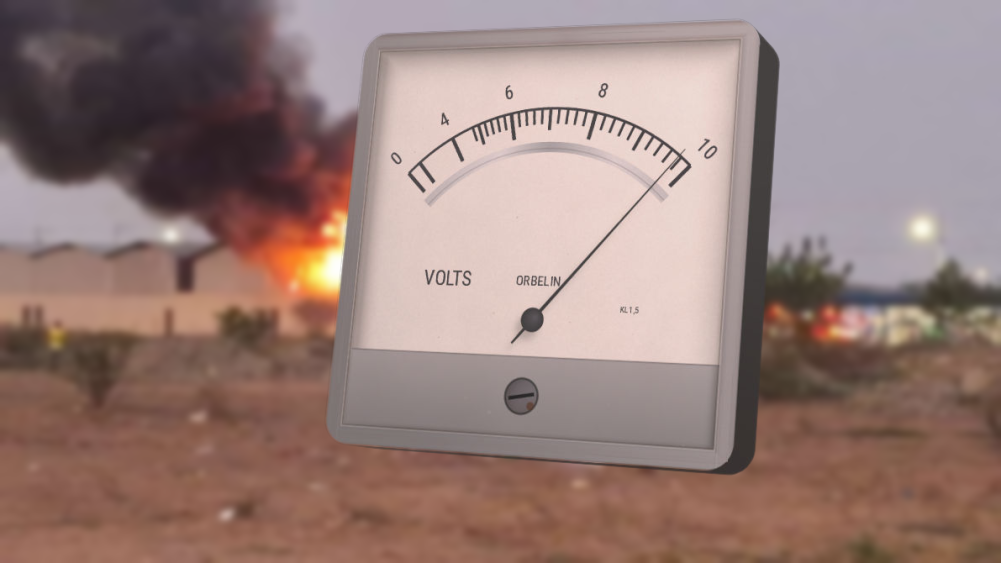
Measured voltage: 9.8
